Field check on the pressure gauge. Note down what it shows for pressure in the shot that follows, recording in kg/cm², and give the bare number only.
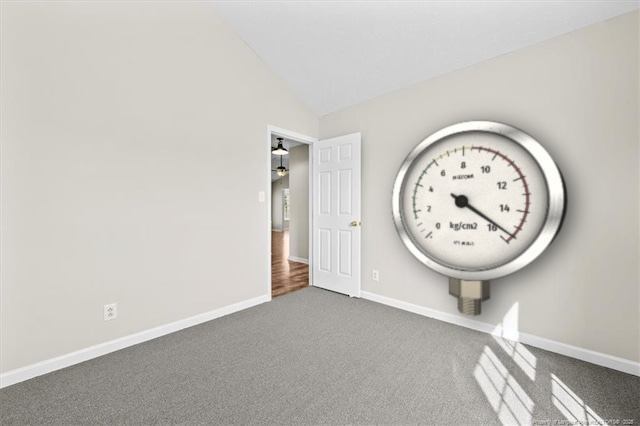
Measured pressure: 15.5
